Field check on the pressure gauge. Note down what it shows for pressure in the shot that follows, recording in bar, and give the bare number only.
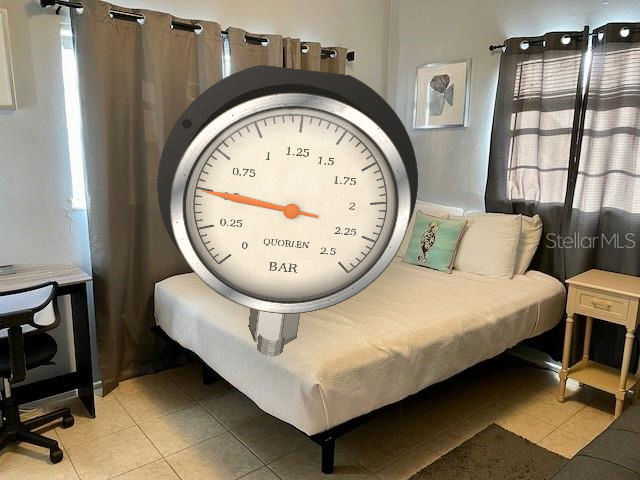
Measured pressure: 0.5
